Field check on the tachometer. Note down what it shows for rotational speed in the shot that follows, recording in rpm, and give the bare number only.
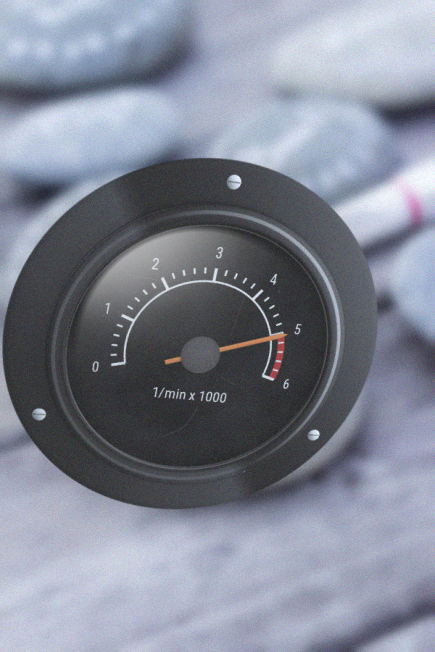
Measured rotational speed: 5000
